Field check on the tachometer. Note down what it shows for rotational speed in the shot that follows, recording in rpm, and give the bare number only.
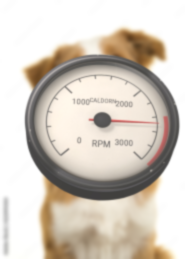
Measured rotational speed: 2500
